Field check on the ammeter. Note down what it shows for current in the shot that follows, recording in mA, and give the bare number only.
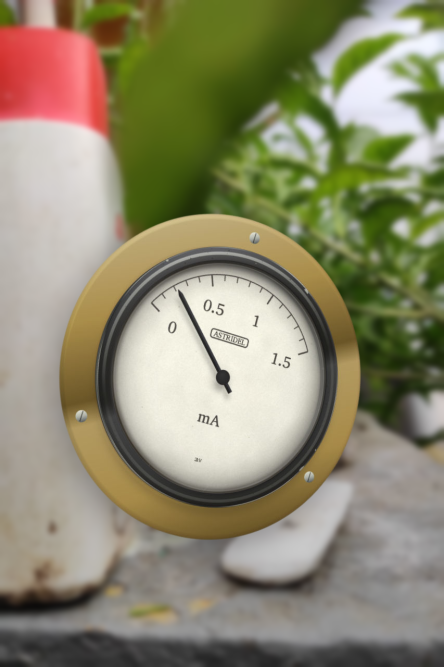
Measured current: 0.2
